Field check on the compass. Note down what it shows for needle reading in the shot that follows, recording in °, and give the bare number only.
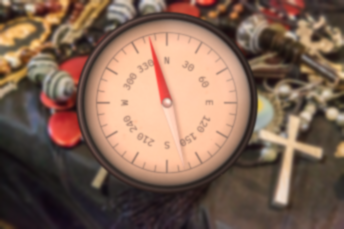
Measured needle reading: 345
